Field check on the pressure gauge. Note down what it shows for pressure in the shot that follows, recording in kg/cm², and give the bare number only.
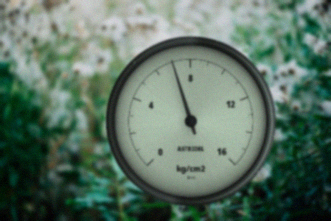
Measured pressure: 7
